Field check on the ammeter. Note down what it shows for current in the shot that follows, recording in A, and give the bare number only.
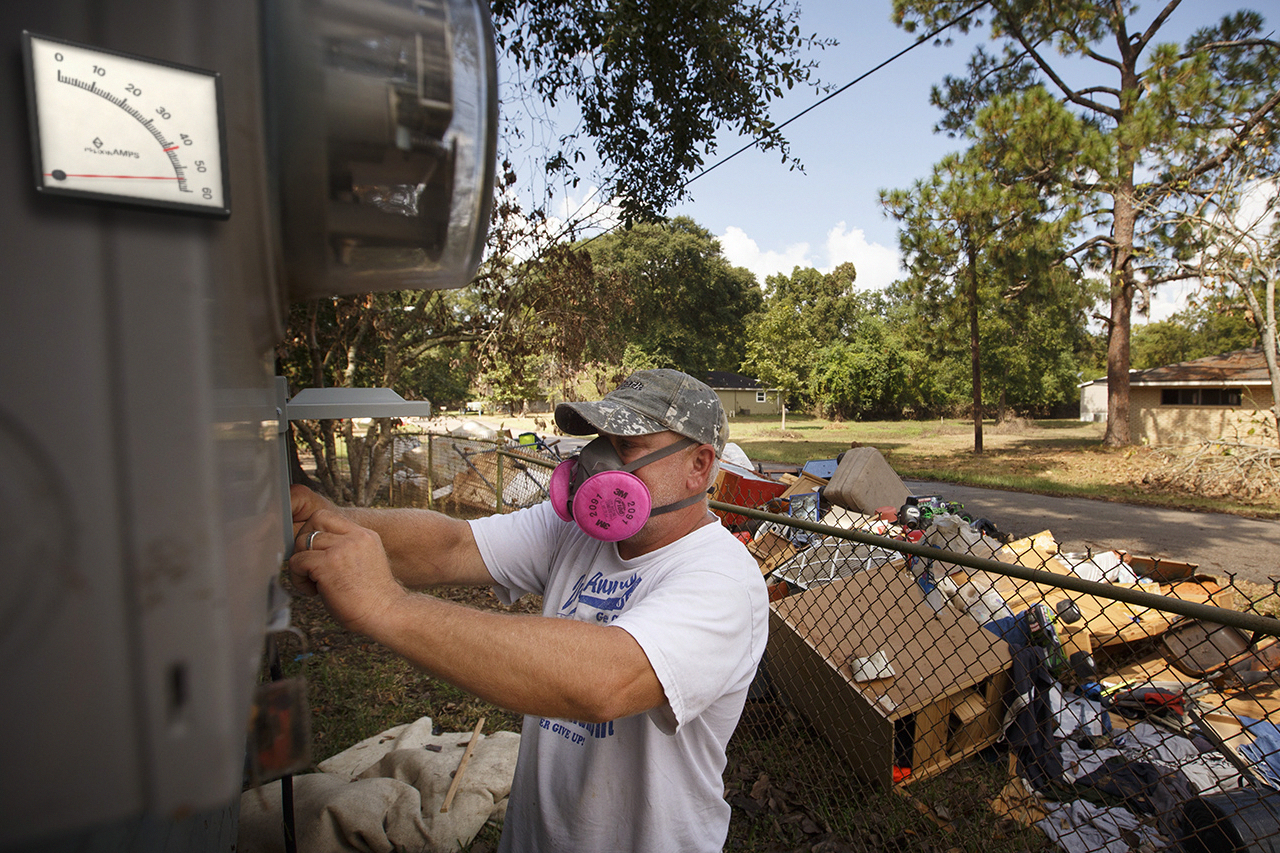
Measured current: 55
